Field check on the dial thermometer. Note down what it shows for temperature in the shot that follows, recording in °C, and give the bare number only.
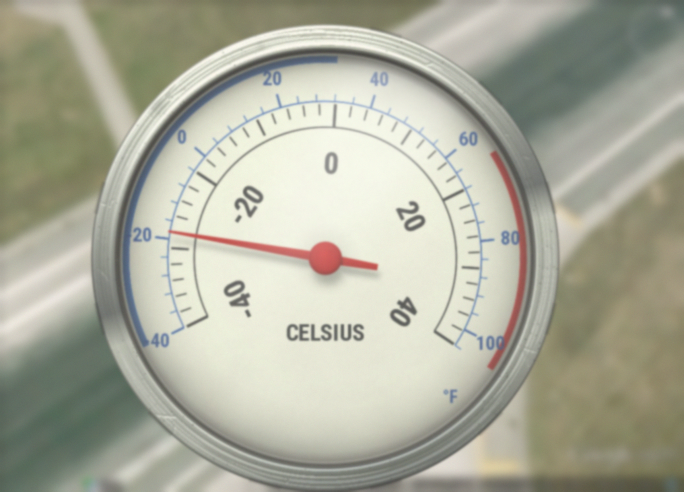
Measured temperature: -28
